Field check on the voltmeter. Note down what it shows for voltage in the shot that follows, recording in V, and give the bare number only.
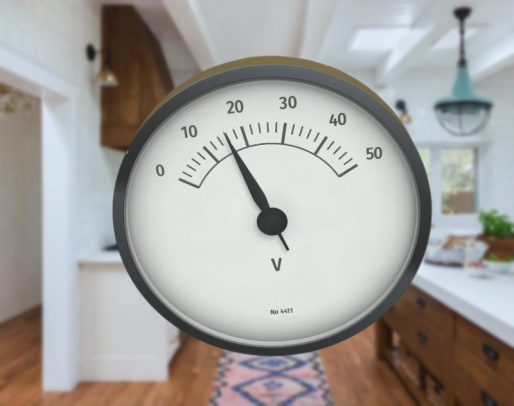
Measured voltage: 16
